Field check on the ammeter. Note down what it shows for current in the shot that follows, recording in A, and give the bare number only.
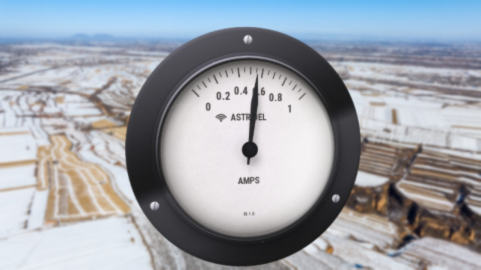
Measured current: 0.55
